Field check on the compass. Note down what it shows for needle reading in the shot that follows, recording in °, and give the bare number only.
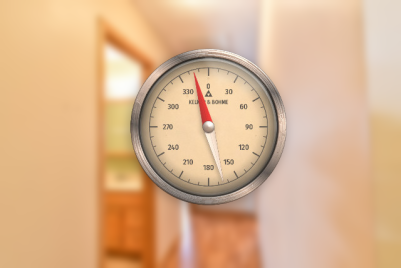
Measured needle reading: 345
